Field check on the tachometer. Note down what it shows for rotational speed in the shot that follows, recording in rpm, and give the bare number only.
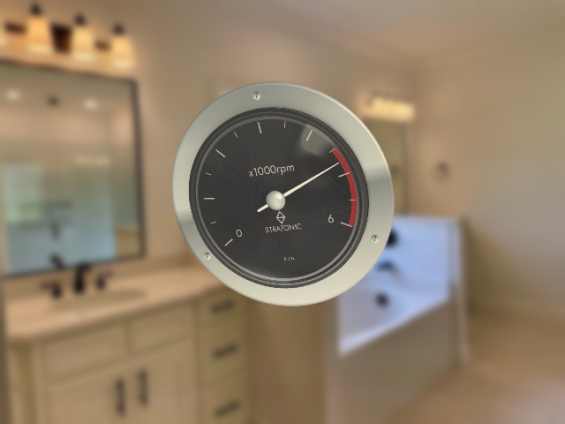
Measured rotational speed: 4750
